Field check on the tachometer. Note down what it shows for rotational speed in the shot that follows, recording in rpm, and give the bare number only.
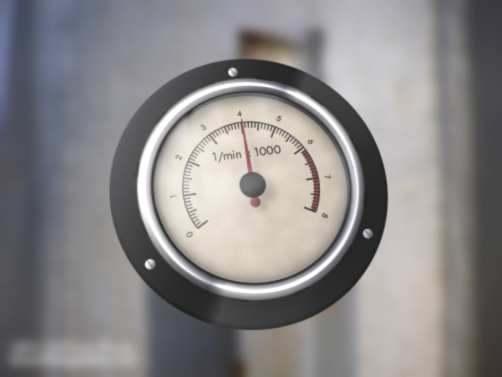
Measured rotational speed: 4000
